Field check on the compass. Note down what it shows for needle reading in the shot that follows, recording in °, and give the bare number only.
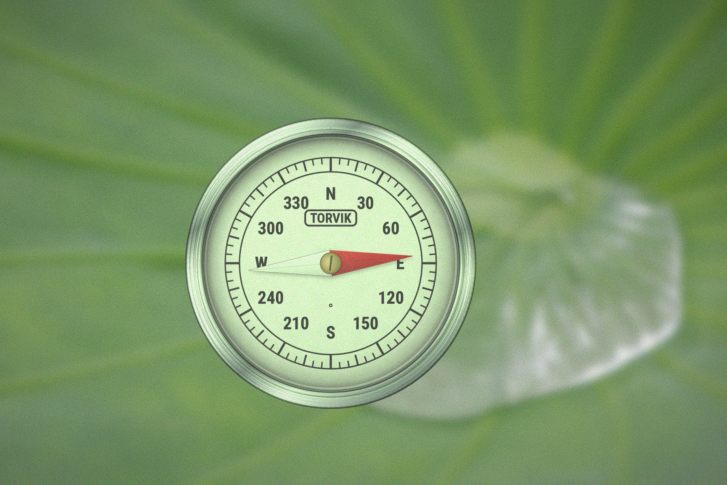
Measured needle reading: 85
